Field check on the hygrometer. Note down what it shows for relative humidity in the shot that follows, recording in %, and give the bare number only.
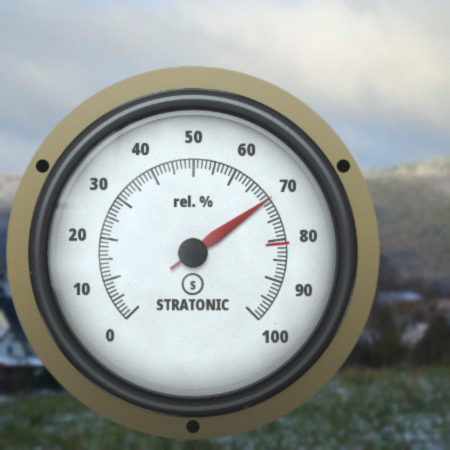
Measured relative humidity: 70
